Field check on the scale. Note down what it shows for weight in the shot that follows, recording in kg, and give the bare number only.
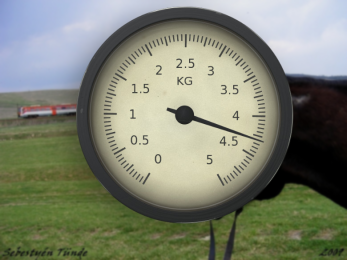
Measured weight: 4.3
